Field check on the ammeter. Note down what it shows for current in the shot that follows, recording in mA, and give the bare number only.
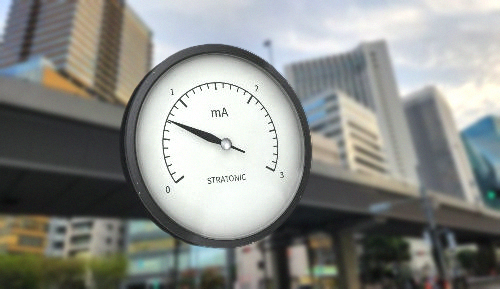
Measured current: 0.7
